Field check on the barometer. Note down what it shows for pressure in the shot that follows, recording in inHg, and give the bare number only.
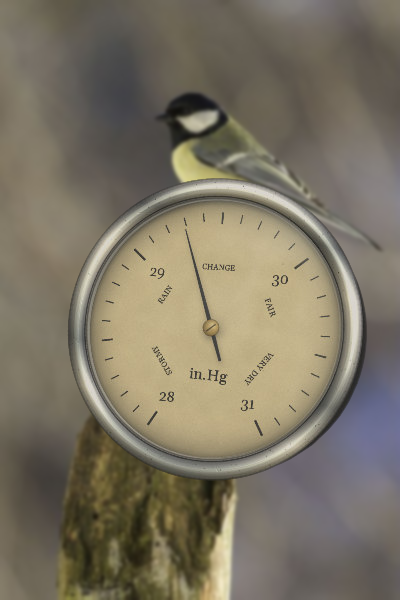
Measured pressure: 29.3
